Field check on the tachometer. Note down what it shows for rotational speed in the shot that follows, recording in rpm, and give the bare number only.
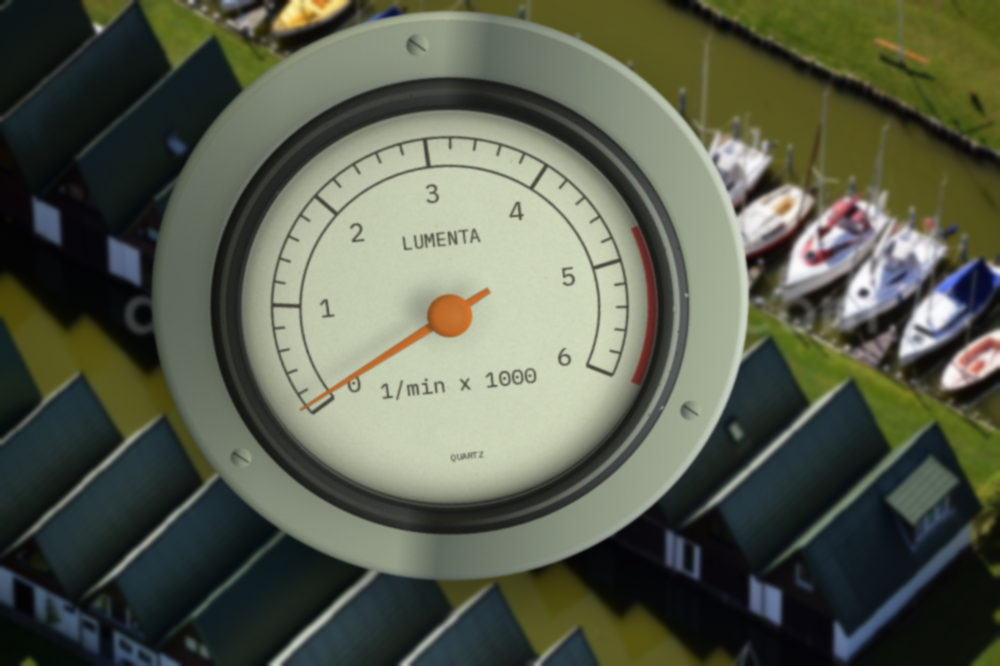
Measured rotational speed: 100
